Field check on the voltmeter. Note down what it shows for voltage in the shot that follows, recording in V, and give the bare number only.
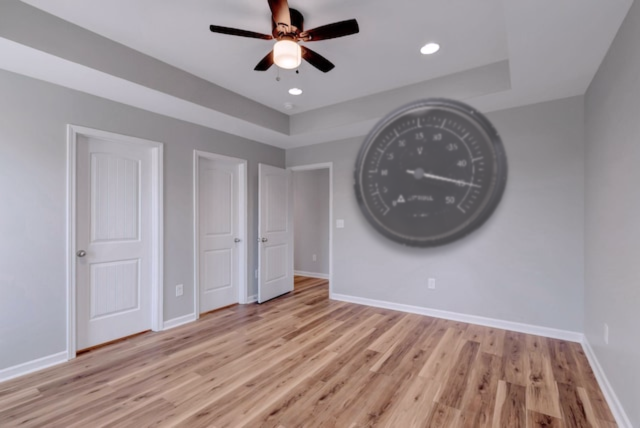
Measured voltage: 45
